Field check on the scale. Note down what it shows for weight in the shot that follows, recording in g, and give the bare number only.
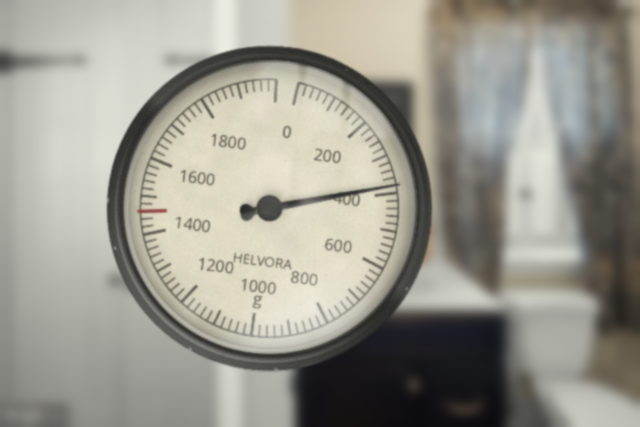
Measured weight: 380
